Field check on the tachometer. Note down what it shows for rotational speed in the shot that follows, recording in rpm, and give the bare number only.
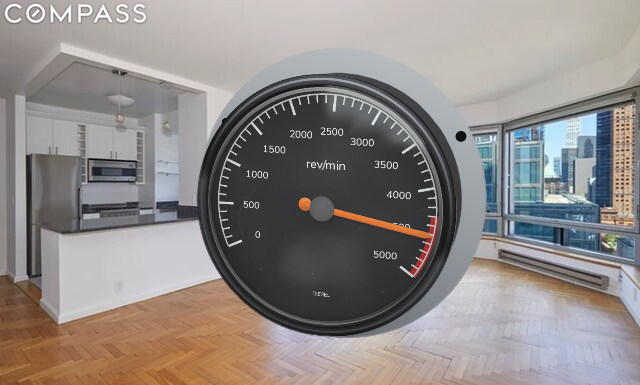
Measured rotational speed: 4500
